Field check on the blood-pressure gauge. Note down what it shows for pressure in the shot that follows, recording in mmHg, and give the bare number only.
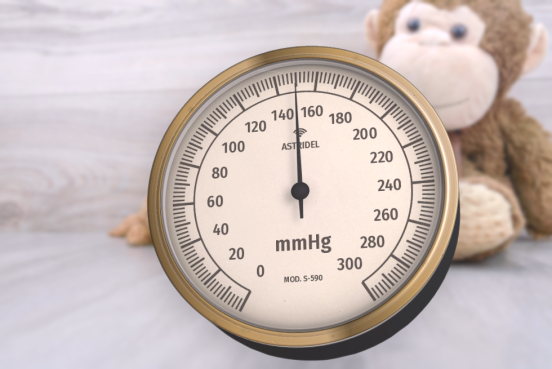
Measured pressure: 150
